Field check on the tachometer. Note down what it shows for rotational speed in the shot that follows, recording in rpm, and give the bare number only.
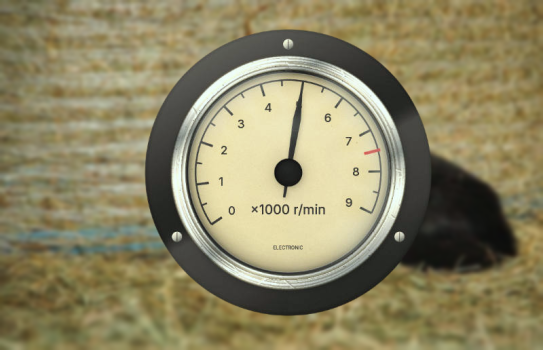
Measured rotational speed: 5000
